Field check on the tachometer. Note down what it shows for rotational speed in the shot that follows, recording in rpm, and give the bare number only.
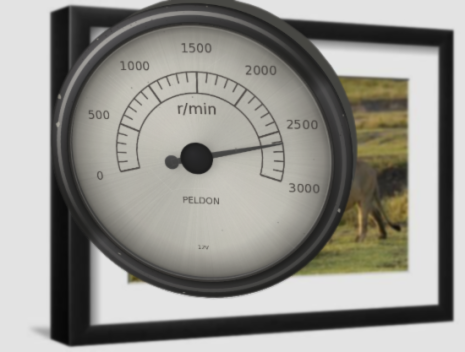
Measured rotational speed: 2600
